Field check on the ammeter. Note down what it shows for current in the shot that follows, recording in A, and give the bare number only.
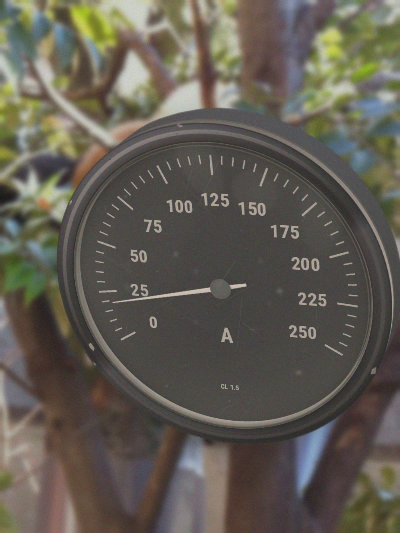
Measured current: 20
